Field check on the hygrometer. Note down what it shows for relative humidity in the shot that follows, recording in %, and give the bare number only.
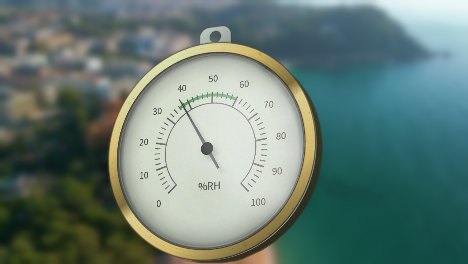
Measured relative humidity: 38
